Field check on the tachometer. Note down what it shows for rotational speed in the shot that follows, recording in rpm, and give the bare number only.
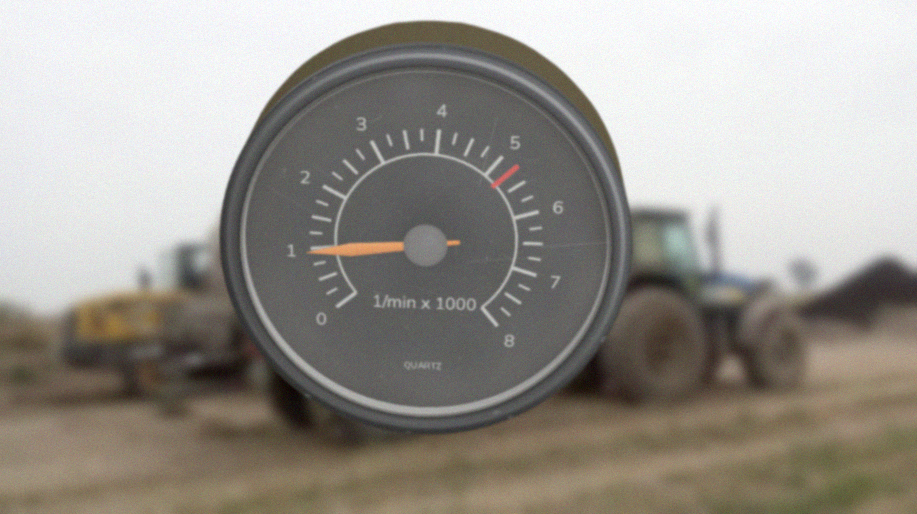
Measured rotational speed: 1000
